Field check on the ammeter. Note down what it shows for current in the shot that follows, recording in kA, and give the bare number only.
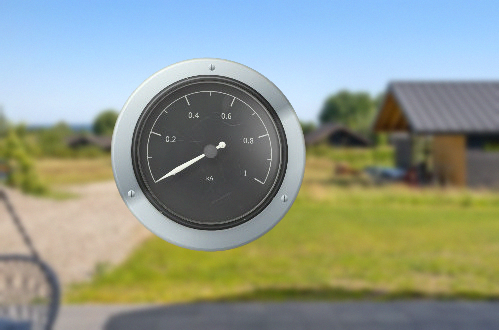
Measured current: 0
